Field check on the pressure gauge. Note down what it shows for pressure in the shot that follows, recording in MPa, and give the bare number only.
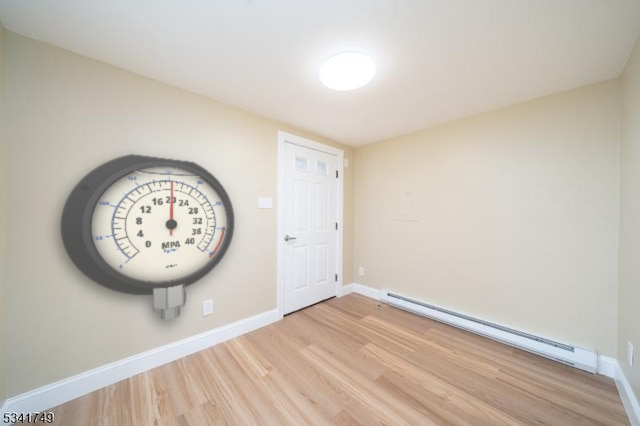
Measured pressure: 20
